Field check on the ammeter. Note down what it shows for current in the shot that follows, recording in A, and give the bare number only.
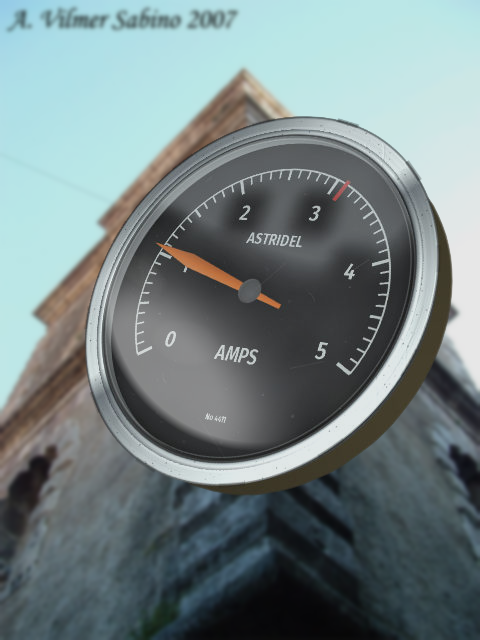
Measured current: 1.05
